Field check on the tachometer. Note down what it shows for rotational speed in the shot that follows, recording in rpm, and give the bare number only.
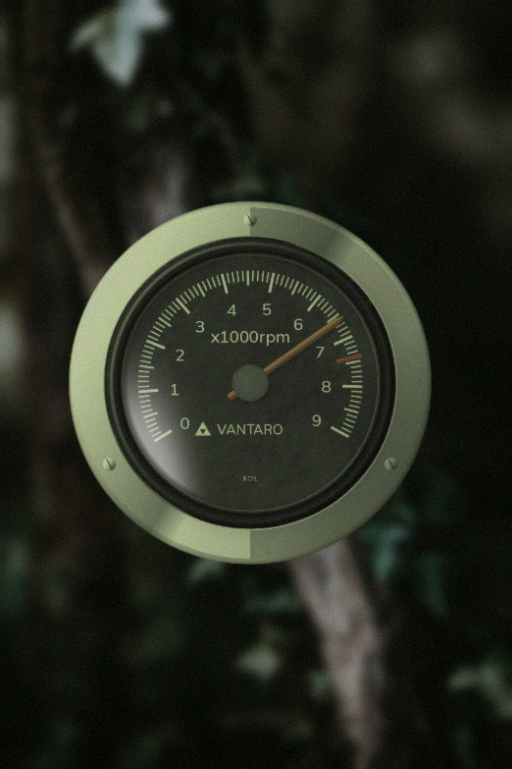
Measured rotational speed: 6600
